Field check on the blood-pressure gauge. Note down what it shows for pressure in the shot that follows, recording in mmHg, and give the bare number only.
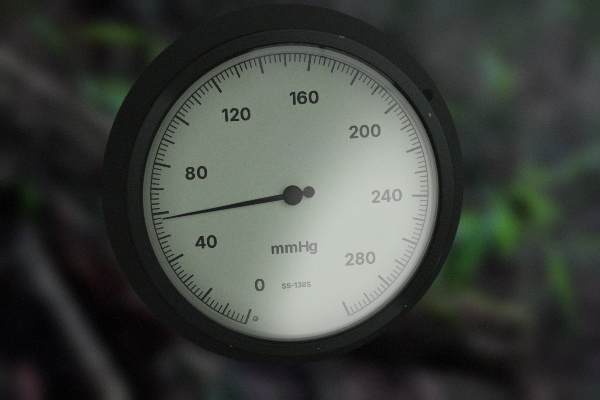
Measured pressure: 58
